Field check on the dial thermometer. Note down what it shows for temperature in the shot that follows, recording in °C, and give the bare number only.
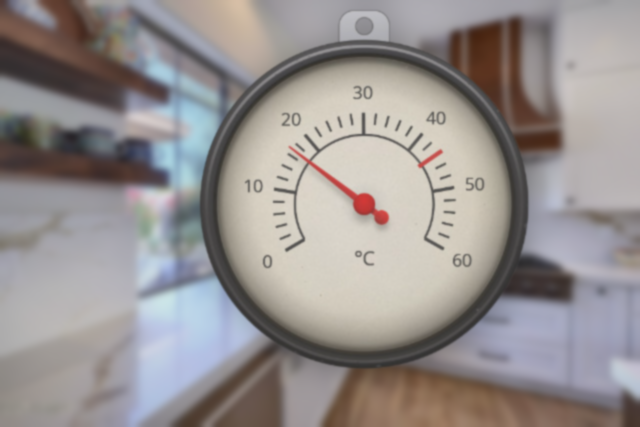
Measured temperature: 17
